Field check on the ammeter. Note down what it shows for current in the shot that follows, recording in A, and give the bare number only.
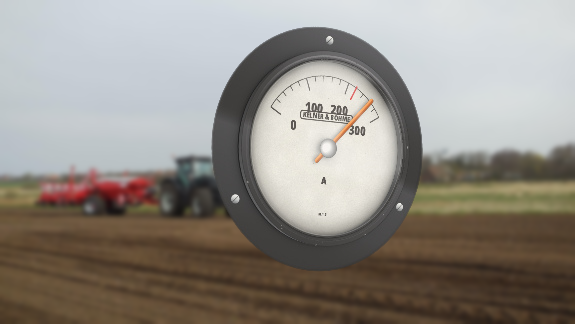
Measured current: 260
